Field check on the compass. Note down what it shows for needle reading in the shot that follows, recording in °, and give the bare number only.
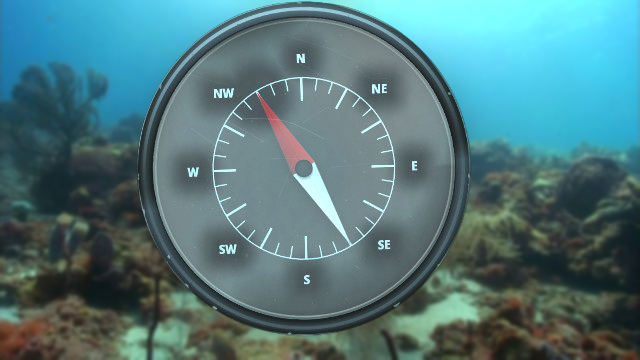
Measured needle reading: 330
